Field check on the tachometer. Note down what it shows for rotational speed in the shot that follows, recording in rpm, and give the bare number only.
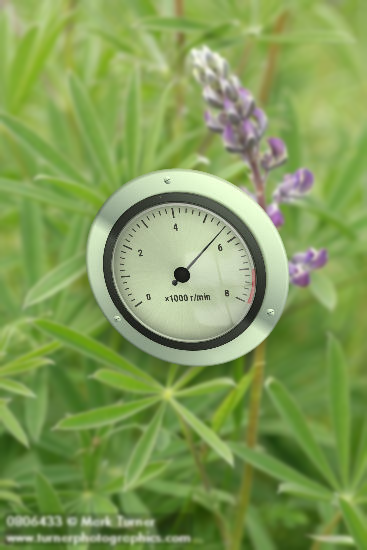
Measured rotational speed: 5600
